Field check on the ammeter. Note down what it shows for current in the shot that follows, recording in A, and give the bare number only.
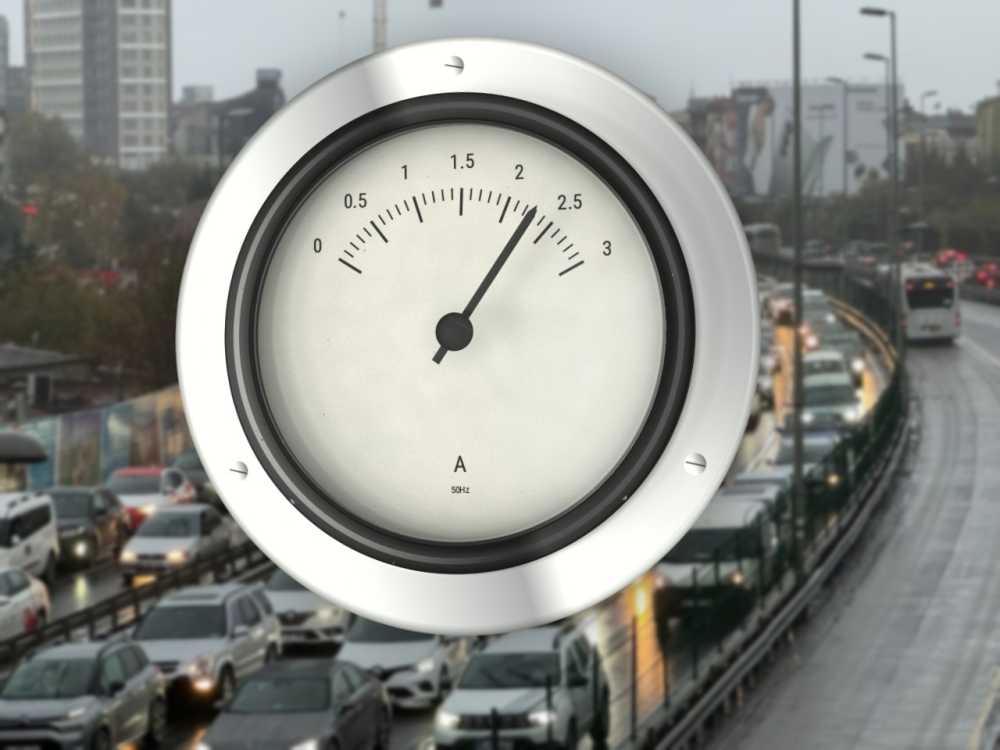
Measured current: 2.3
